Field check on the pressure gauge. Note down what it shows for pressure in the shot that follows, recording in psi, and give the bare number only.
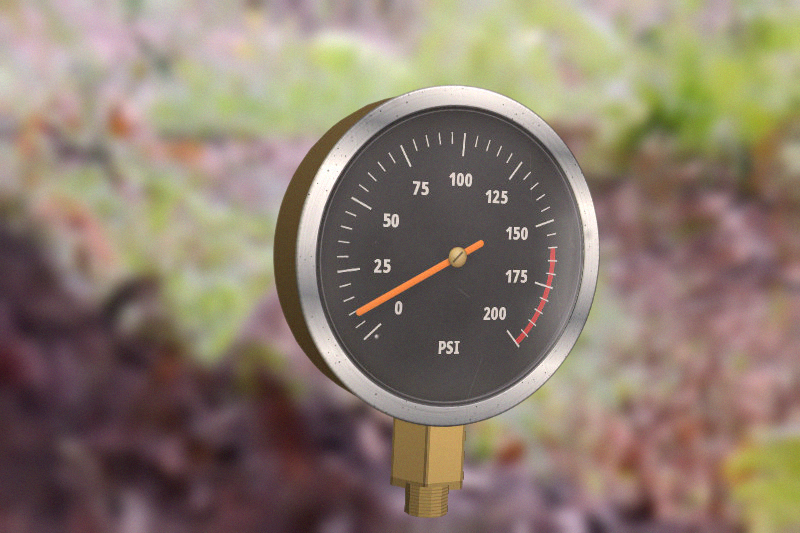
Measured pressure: 10
